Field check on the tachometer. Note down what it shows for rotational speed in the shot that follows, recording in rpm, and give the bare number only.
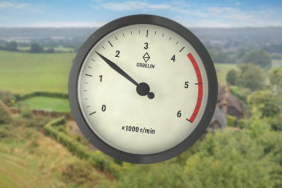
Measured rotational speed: 1600
